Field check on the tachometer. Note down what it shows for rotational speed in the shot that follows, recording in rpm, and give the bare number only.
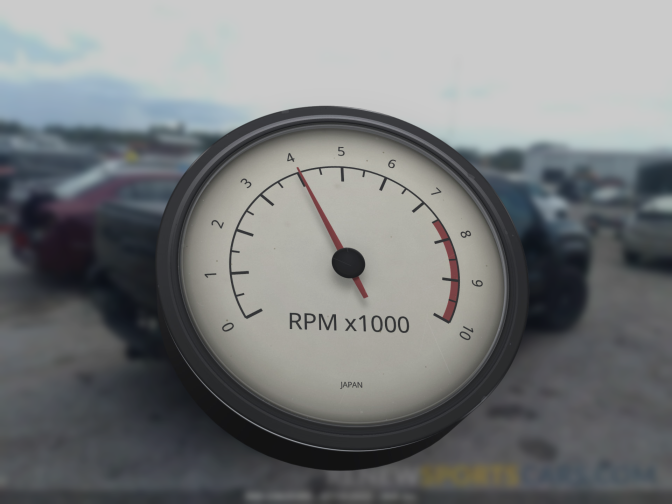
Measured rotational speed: 4000
